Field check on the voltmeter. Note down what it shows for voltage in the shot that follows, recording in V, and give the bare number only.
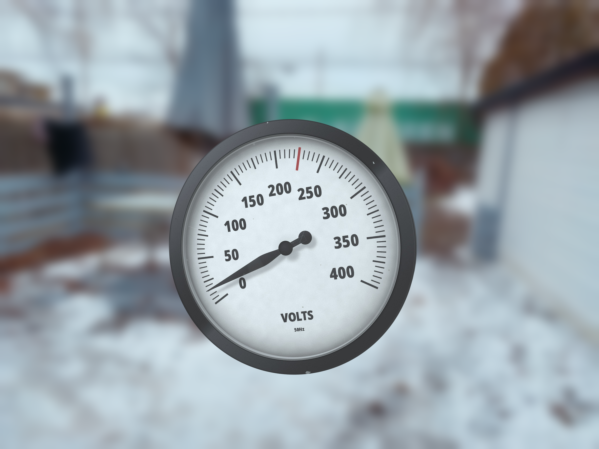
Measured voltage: 15
